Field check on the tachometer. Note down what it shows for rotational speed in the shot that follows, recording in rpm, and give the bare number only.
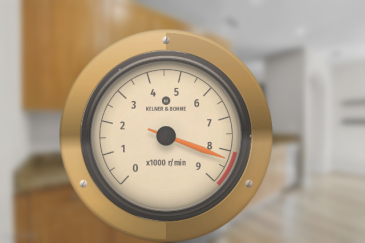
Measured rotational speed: 8250
